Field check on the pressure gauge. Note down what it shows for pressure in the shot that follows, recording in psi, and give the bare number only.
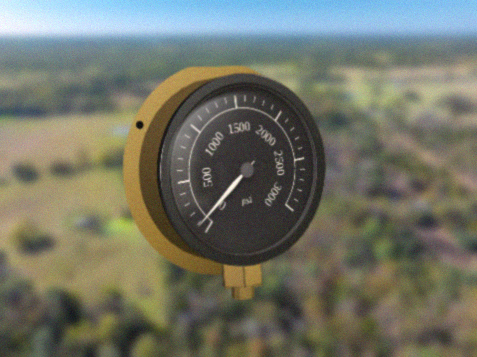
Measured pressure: 100
